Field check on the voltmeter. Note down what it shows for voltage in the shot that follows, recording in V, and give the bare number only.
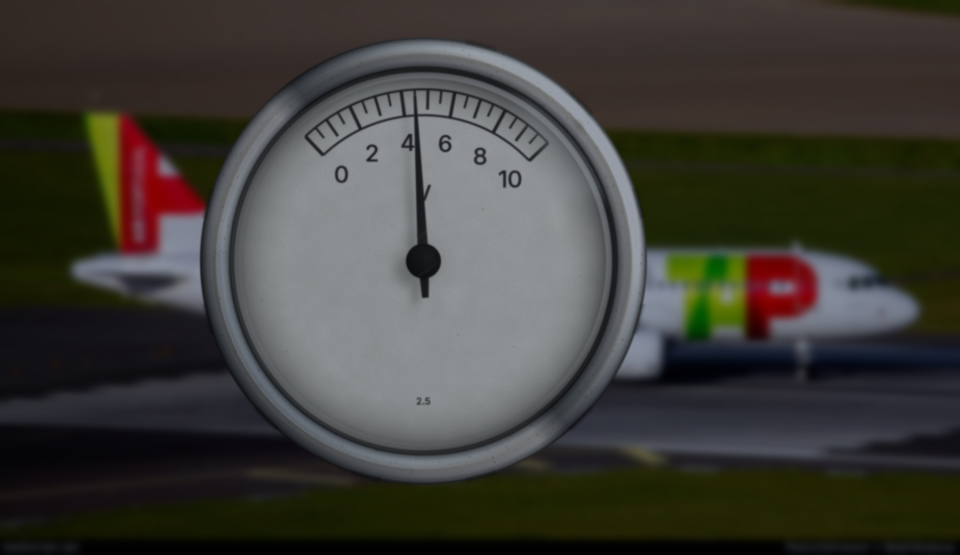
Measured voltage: 4.5
